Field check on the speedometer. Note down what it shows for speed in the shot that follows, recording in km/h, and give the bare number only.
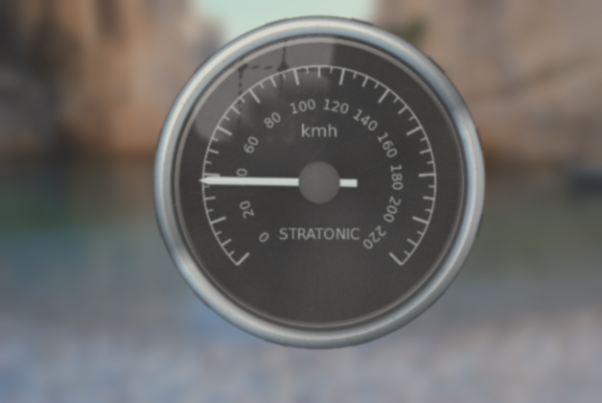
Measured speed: 37.5
